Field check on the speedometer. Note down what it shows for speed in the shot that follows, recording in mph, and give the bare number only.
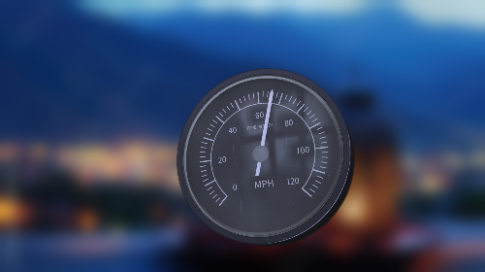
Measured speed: 66
